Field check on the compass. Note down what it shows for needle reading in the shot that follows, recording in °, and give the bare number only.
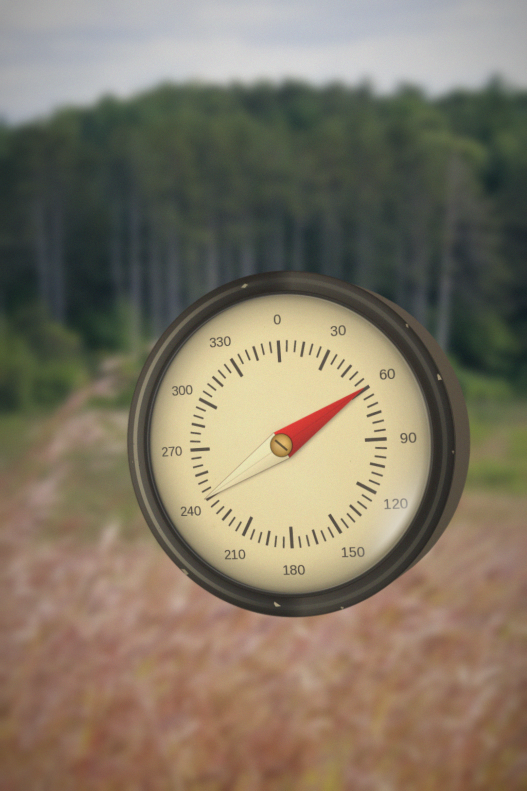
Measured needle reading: 60
